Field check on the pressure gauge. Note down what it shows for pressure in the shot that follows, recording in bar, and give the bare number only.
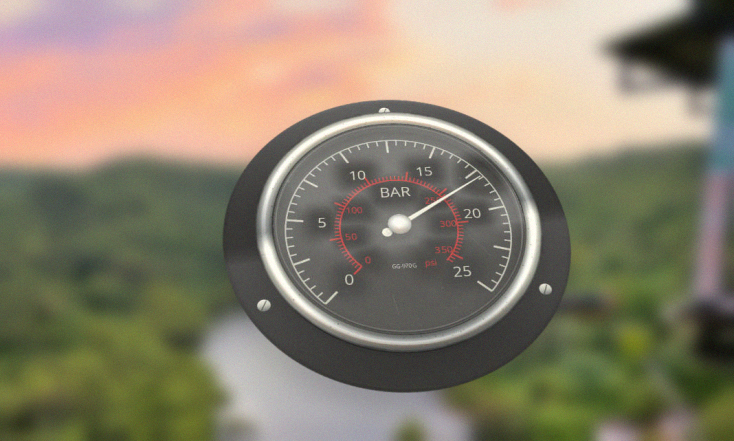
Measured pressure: 18
